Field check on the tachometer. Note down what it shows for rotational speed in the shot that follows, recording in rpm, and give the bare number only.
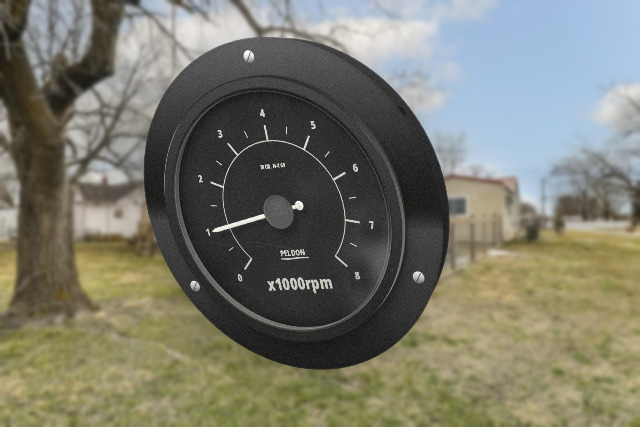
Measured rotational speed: 1000
